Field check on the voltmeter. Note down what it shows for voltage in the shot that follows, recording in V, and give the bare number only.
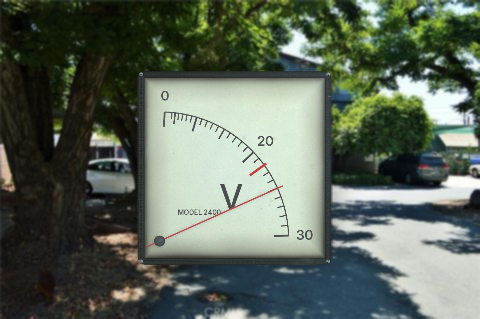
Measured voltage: 25
